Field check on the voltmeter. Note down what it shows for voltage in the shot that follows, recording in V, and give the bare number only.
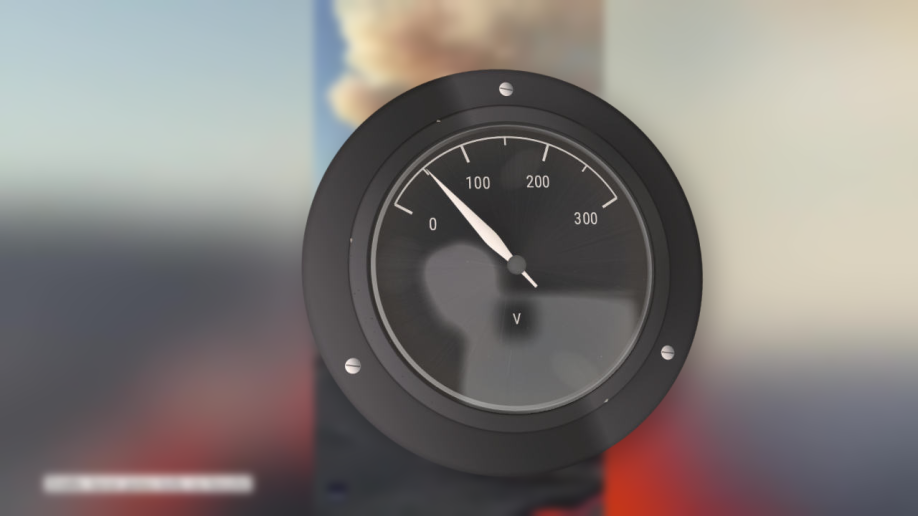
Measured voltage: 50
